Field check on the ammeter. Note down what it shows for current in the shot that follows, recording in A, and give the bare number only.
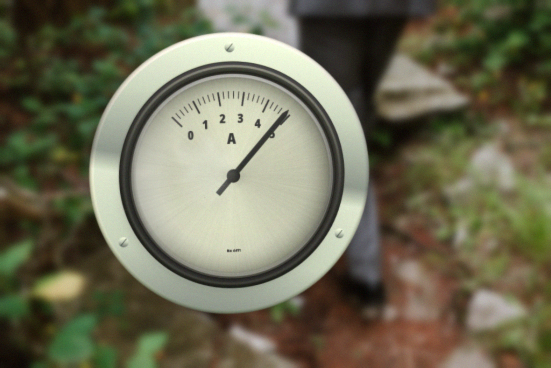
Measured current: 4.8
